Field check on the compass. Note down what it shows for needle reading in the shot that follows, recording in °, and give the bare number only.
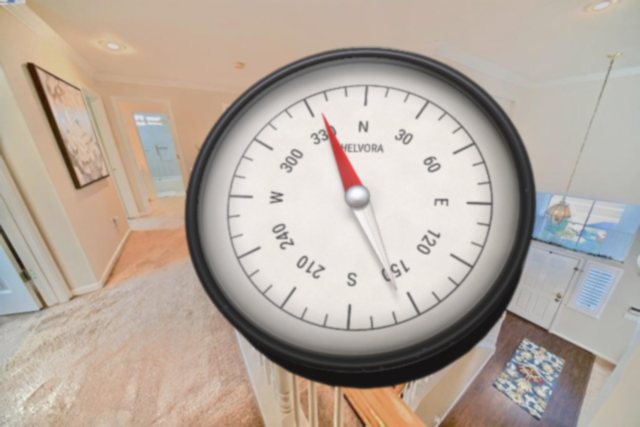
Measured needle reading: 335
